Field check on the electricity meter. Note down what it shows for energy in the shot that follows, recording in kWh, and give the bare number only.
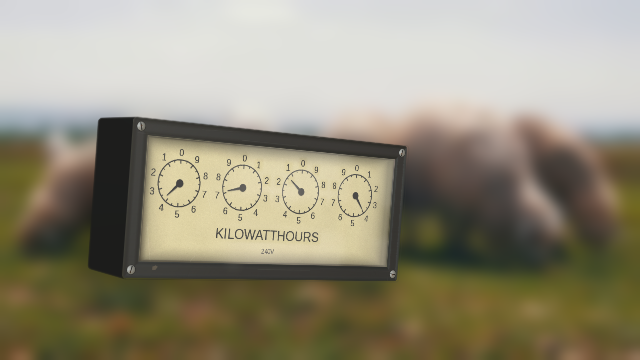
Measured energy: 3714
